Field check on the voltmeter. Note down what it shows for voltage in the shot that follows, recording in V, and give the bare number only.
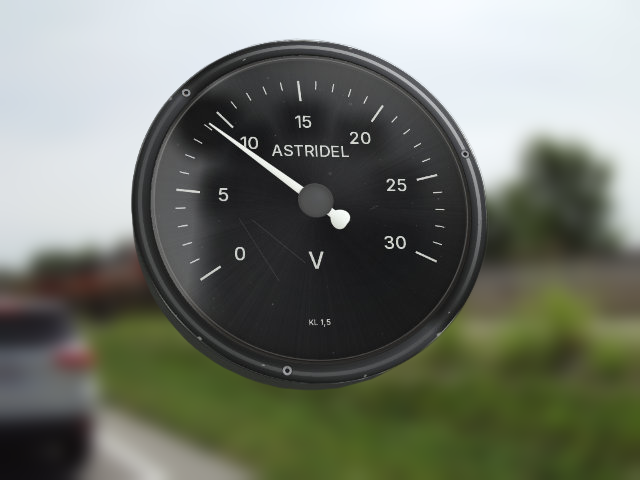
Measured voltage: 9
